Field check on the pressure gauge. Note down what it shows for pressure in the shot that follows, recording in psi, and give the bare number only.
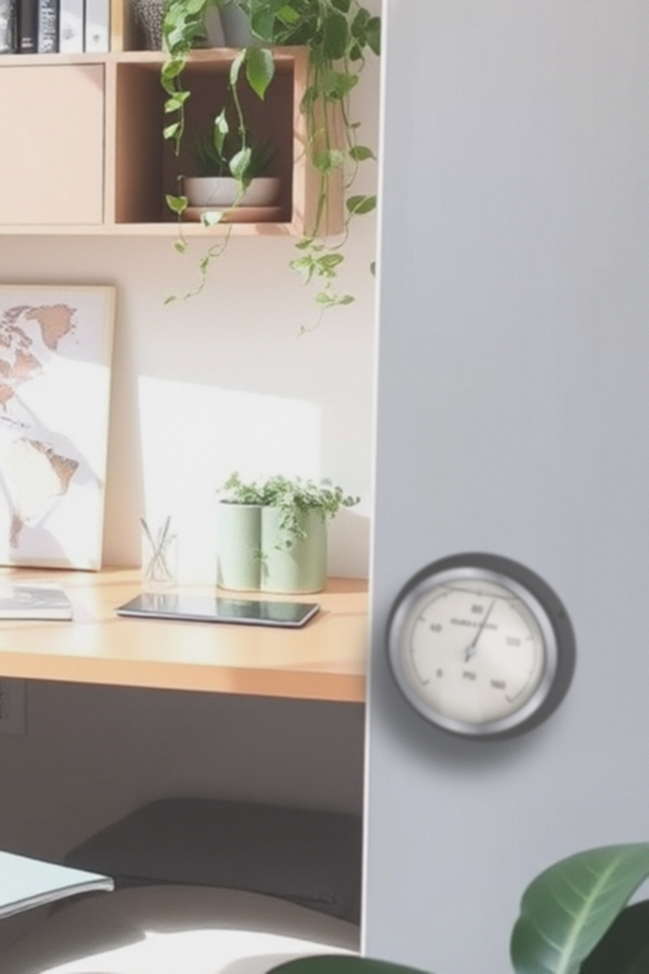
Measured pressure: 90
